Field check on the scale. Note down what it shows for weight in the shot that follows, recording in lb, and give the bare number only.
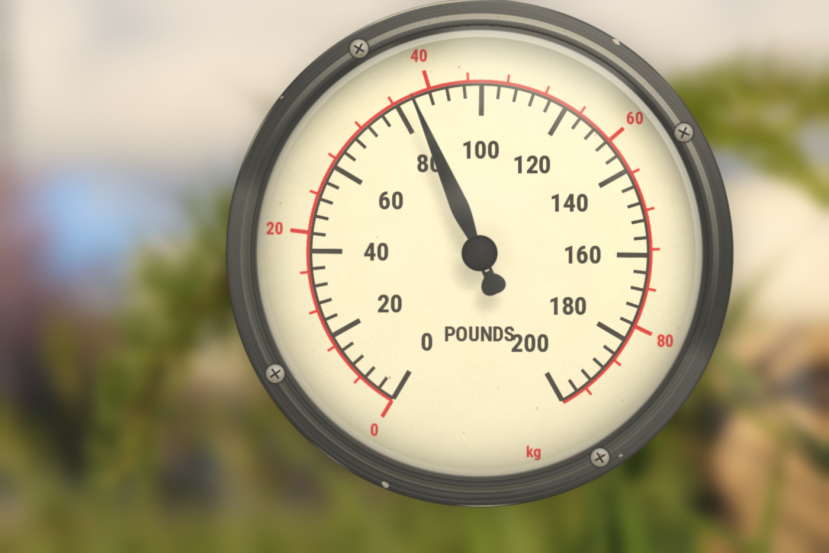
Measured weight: 84
